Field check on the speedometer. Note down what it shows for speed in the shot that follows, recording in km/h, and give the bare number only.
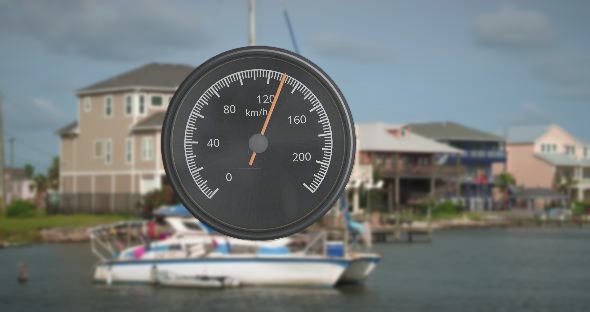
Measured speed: 130
